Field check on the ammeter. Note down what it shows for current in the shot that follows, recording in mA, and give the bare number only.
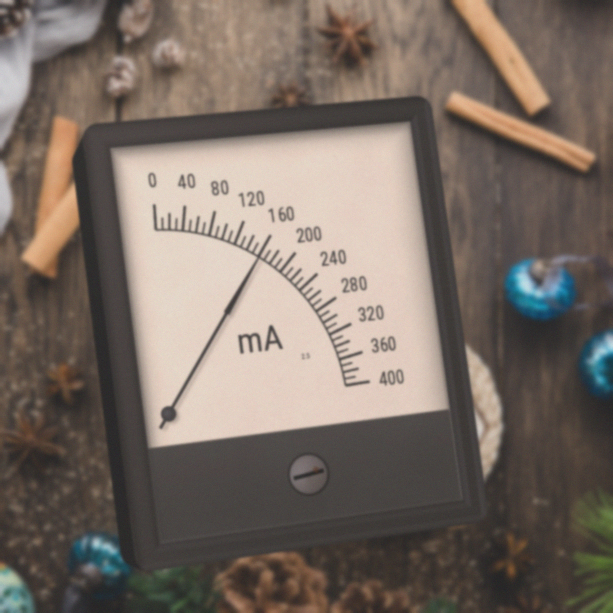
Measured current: 160
